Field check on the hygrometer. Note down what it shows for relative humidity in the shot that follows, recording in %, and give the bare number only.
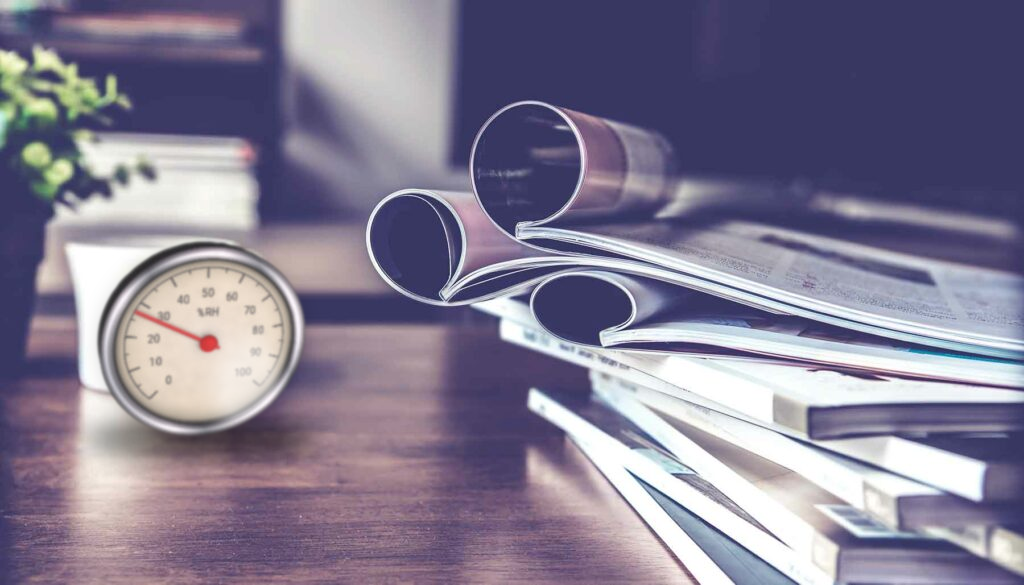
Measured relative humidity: 27.5
